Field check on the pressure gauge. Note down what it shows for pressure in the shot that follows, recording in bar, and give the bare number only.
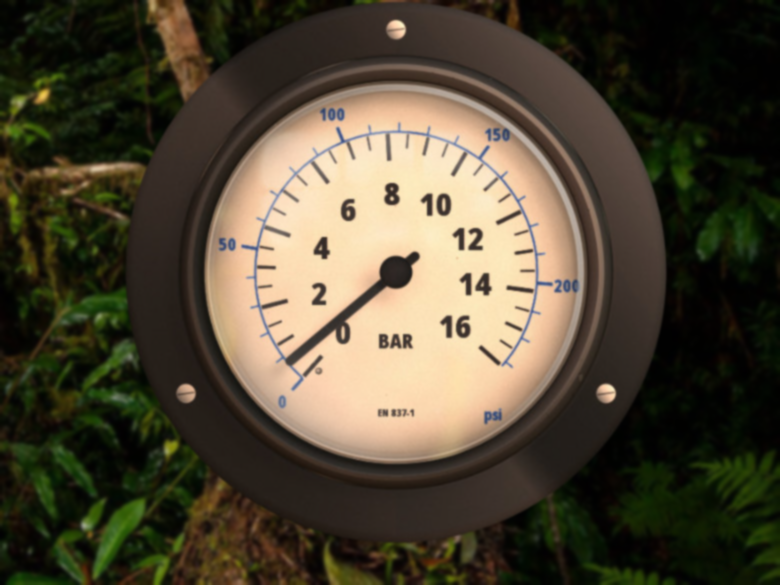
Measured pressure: 0.5
